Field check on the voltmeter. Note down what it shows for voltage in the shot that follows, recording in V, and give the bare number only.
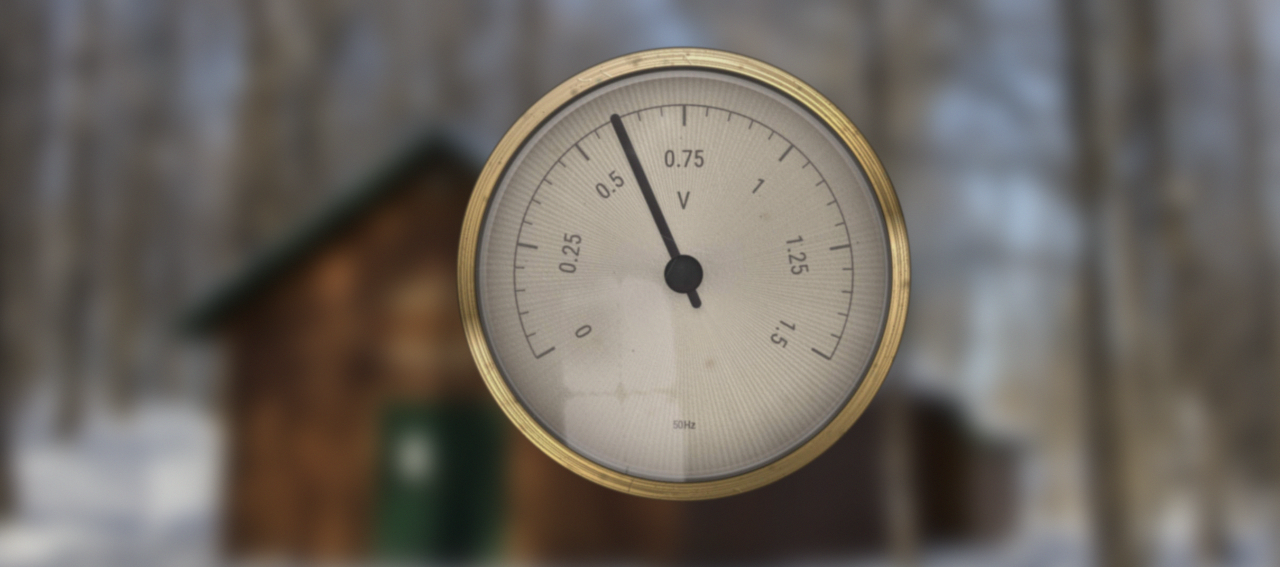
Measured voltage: 0.6
